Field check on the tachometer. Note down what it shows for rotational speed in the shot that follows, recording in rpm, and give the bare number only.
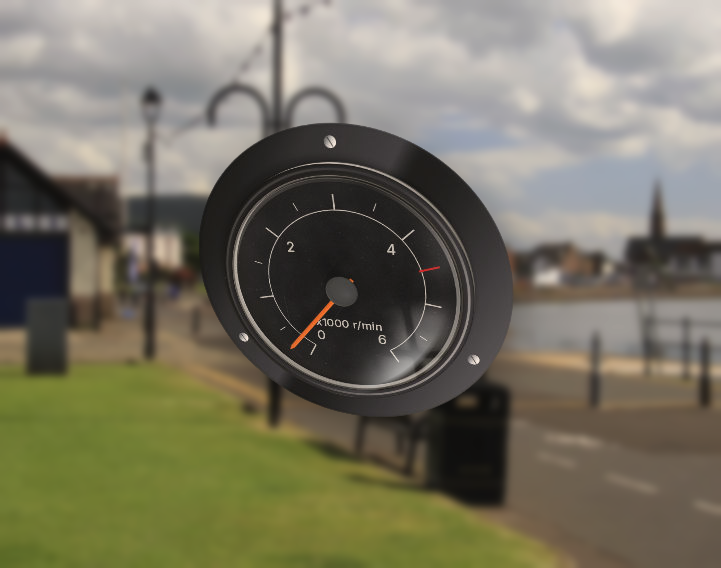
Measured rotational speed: 250
